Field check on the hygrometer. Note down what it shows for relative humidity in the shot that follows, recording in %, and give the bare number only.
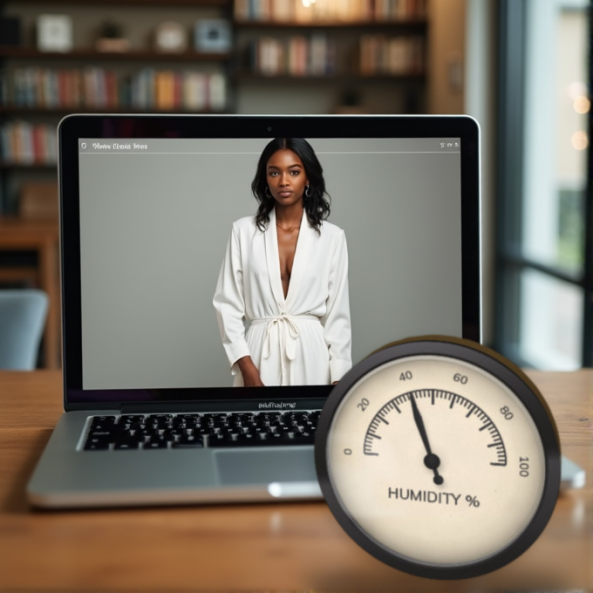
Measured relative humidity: 40
